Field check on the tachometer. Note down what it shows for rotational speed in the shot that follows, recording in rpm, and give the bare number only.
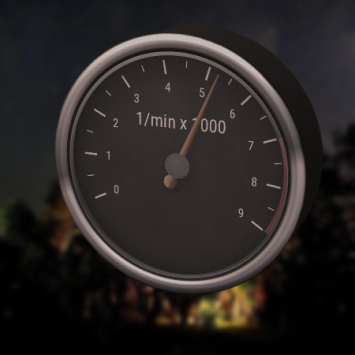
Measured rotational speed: 5250
